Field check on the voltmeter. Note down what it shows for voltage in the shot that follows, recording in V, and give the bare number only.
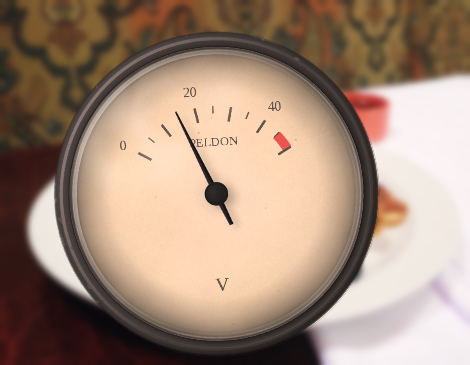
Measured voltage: 15
